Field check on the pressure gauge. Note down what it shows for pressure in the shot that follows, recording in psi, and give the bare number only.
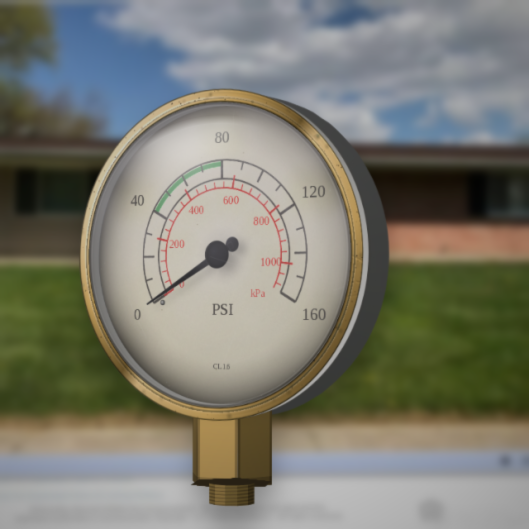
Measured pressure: 0
